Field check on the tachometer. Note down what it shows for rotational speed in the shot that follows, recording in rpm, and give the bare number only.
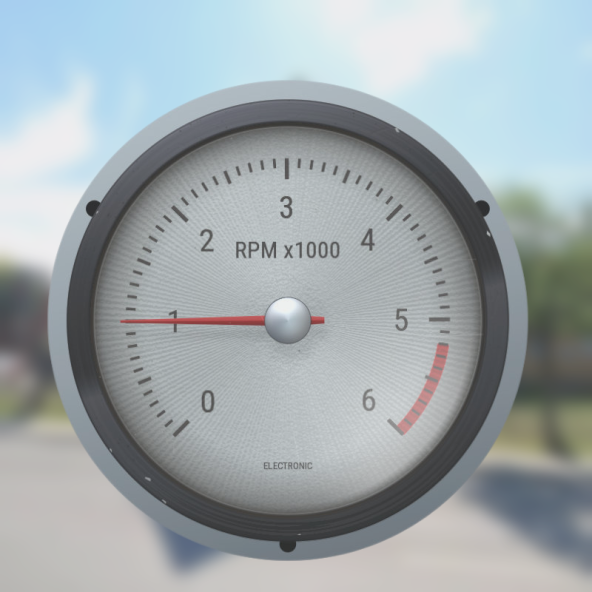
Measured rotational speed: 1000
